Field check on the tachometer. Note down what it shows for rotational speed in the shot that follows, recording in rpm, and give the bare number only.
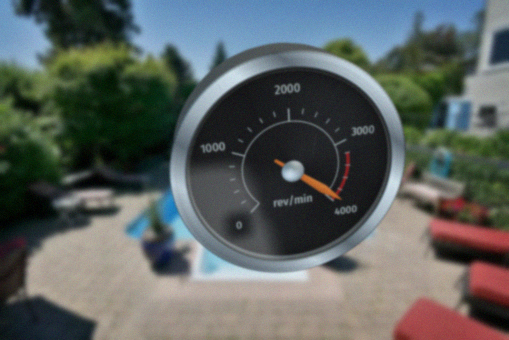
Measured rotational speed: 3900
